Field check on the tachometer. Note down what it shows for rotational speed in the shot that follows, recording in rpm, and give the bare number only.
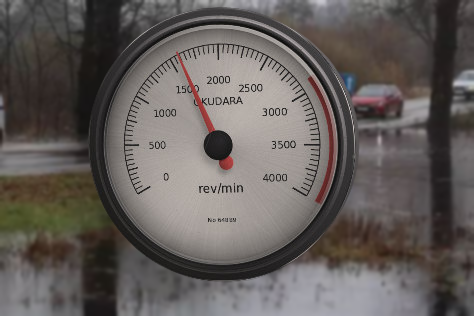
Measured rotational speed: 1600
